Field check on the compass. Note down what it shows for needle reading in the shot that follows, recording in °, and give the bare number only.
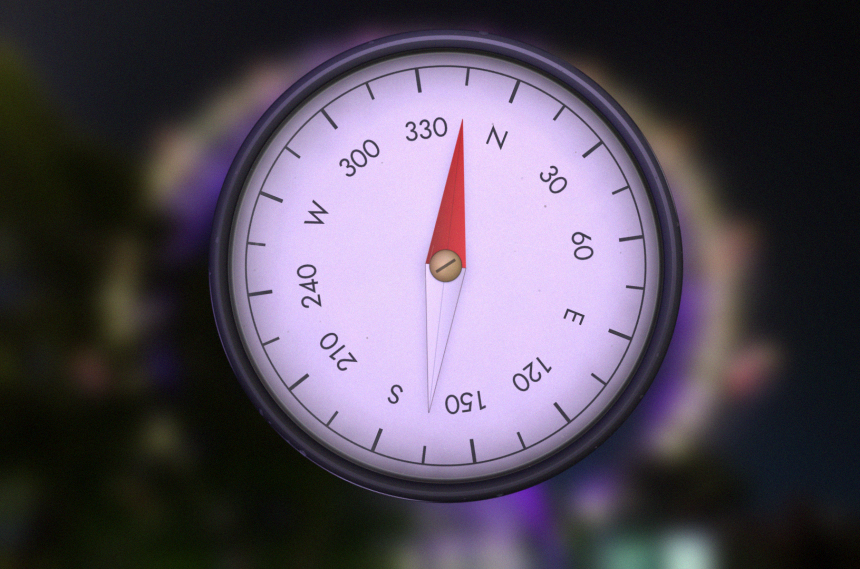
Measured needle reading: 345
